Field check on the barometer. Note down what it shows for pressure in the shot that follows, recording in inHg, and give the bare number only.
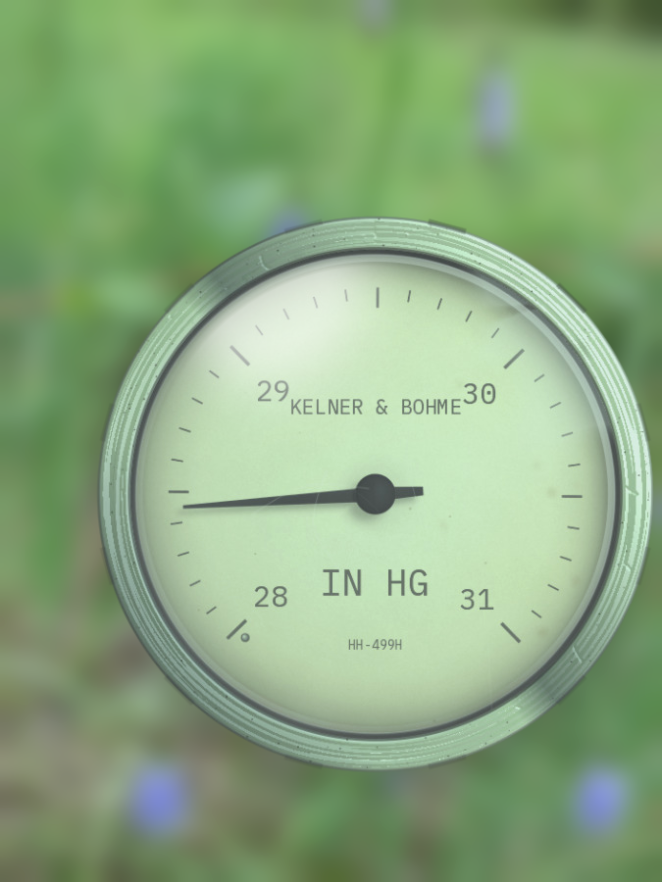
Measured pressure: 28.45
